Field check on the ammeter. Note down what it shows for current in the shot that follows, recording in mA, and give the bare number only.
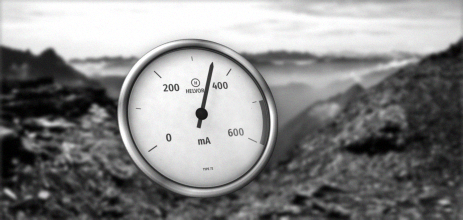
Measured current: 350
